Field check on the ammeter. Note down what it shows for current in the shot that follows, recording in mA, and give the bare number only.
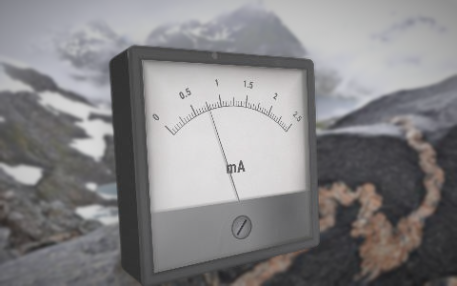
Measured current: 0.75
